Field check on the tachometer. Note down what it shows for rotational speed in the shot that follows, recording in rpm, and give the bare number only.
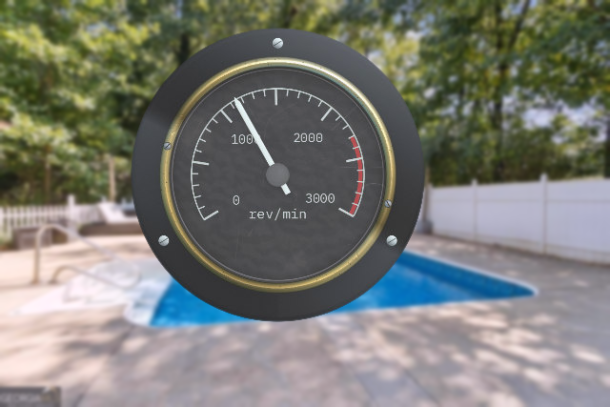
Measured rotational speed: 1150
